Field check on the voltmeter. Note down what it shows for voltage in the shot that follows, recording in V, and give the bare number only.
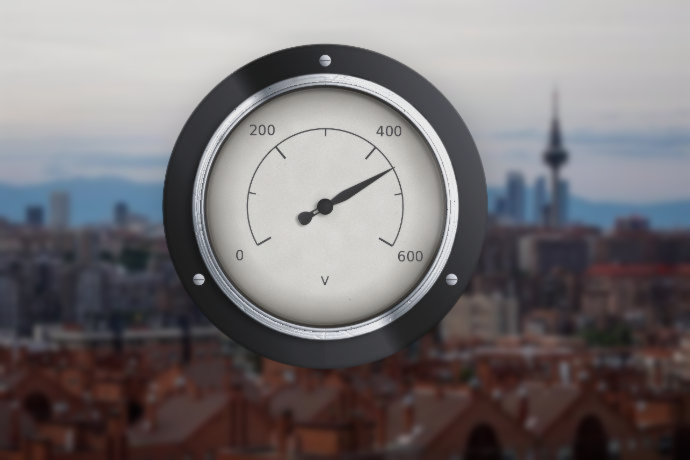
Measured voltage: 450
